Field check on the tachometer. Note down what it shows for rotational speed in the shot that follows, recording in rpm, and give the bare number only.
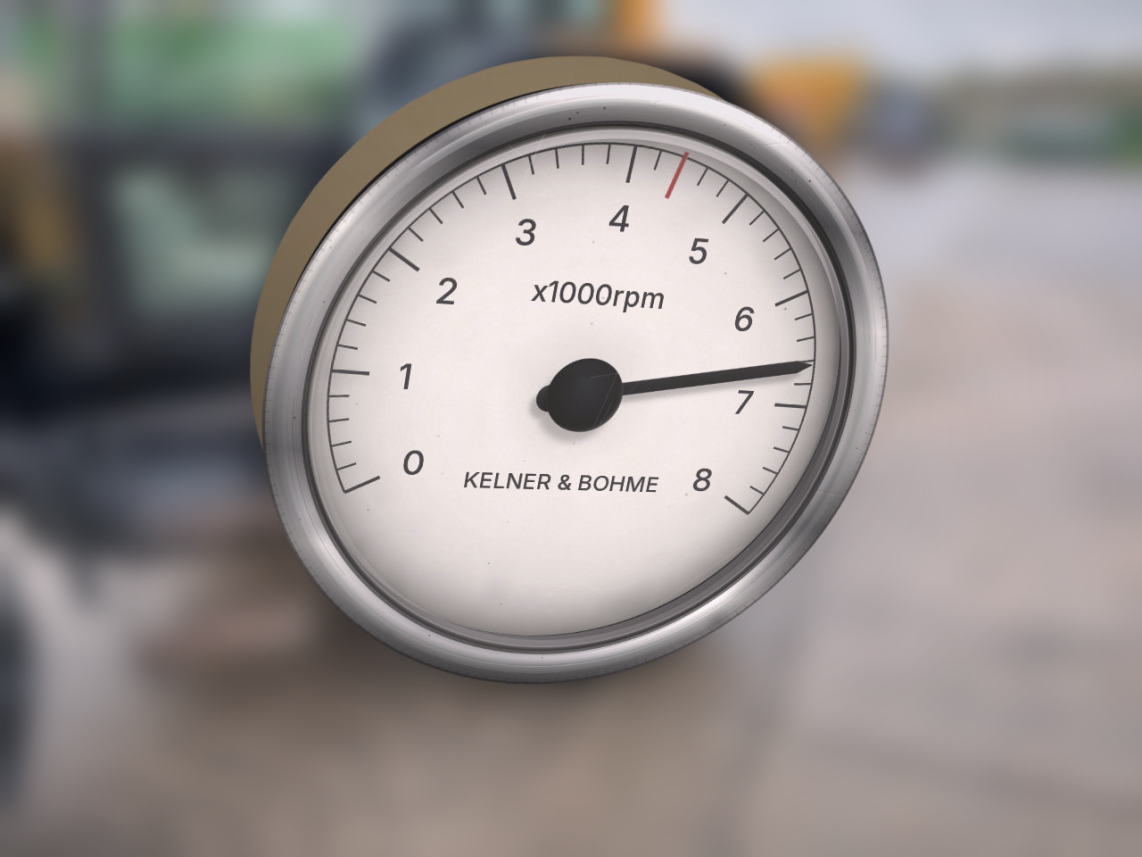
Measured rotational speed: 6600
